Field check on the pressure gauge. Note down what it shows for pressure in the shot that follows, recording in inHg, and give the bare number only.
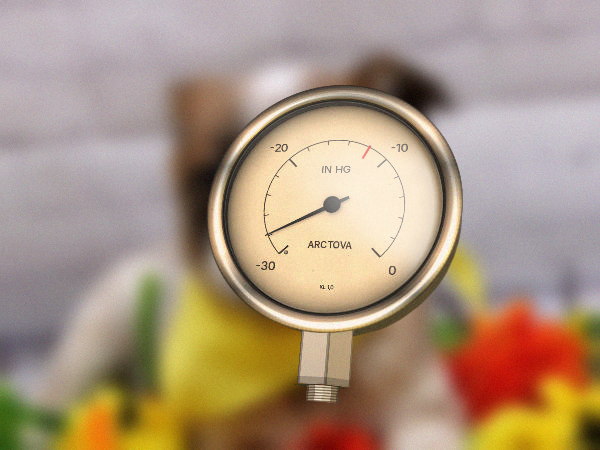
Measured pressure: -28
